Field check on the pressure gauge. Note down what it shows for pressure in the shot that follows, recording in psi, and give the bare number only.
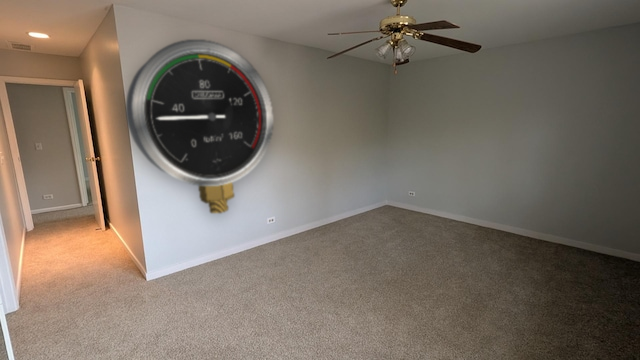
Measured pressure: 30
